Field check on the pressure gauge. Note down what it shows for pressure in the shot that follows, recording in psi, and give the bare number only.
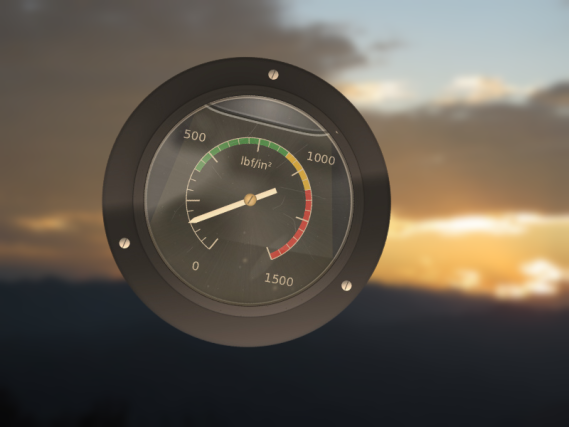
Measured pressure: 150
